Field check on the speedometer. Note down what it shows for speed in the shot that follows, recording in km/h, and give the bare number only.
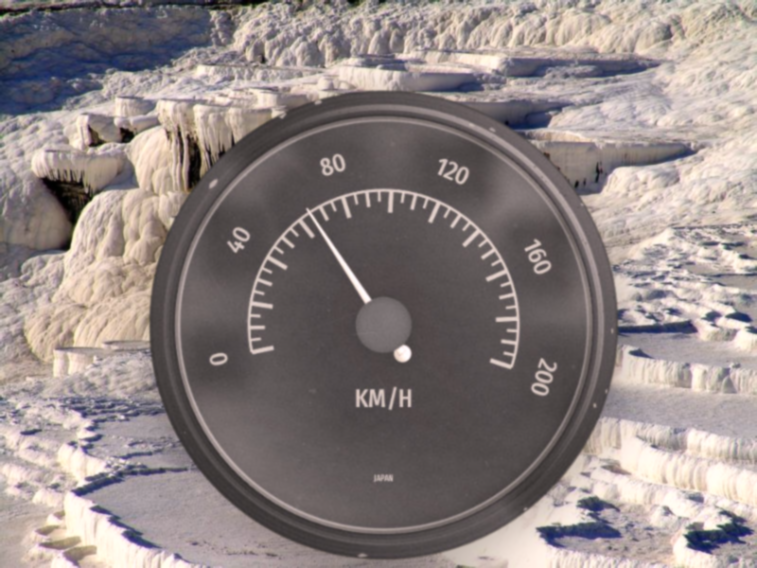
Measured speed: 65
